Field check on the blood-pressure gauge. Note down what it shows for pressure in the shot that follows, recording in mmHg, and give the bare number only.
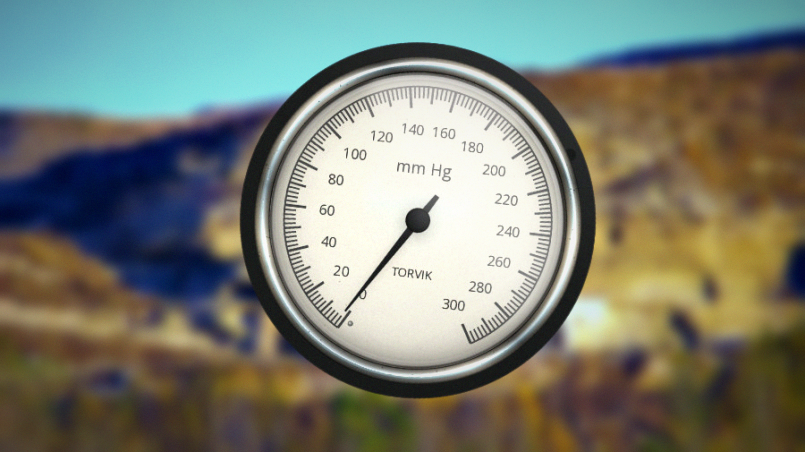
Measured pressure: 2
